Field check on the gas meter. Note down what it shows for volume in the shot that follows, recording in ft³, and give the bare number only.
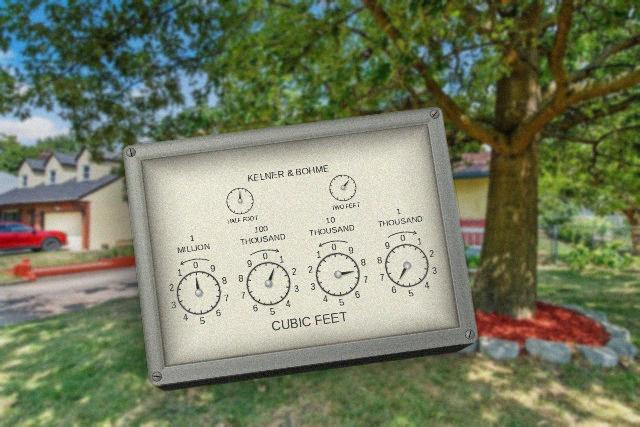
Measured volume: 7600
